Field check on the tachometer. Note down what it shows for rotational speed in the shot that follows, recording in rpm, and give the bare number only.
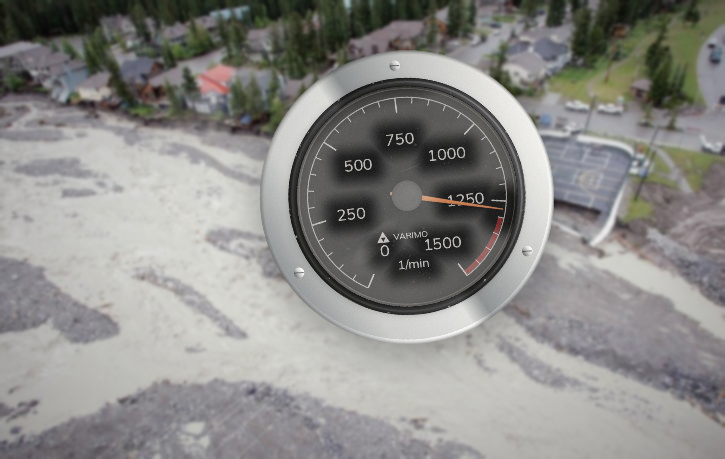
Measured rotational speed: 1275
